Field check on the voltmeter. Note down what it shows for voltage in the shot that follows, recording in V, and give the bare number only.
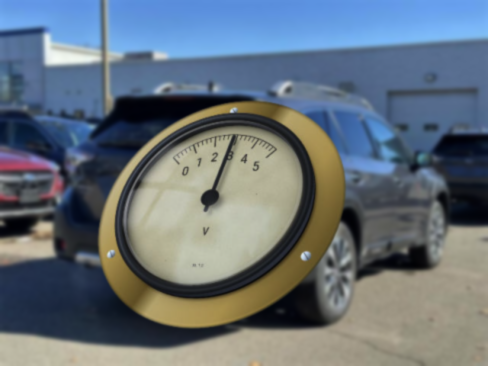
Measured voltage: 3
